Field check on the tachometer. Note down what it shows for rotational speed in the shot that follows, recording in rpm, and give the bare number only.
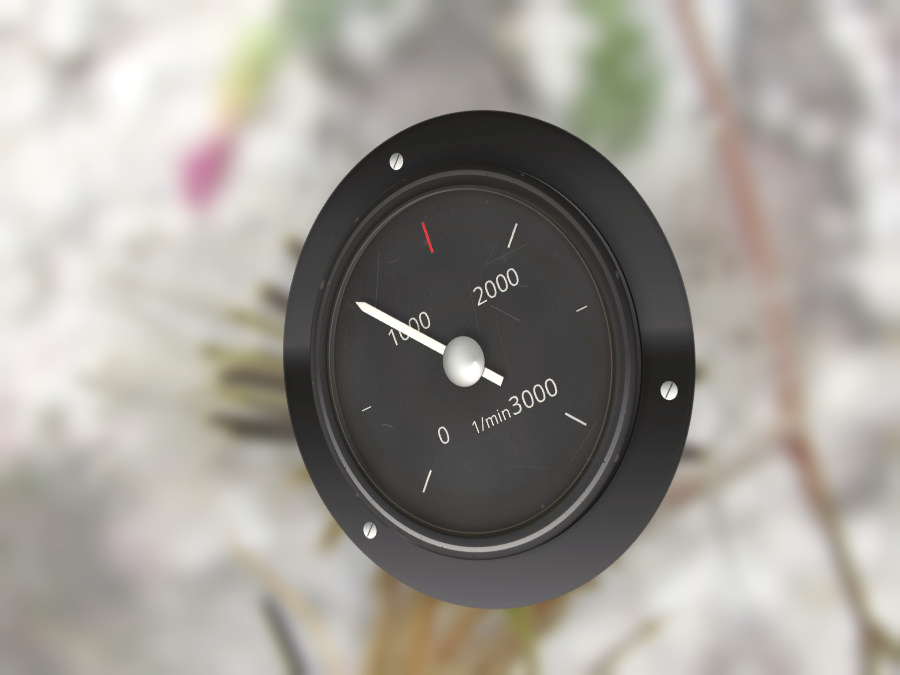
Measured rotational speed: 1000
